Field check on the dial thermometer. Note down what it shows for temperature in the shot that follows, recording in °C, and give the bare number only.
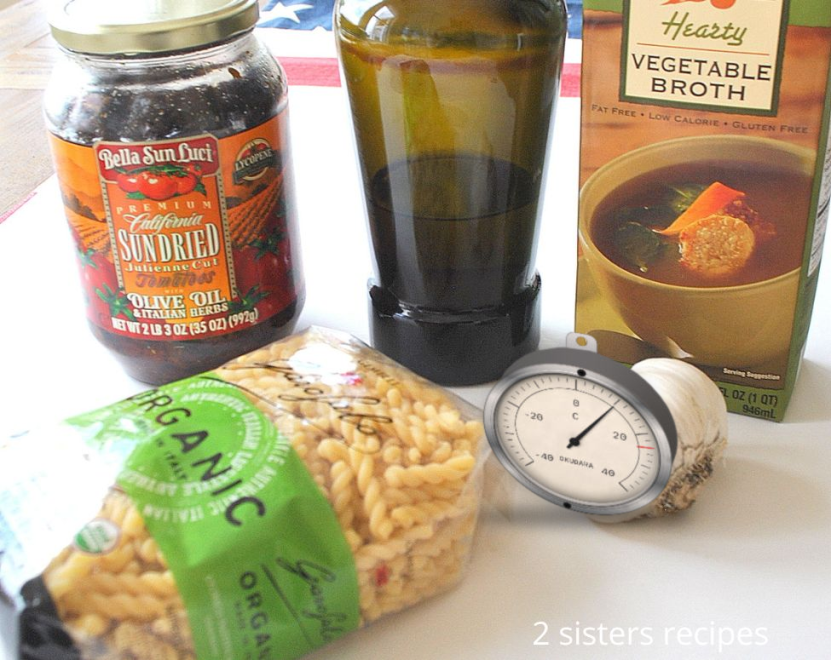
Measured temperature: 10
